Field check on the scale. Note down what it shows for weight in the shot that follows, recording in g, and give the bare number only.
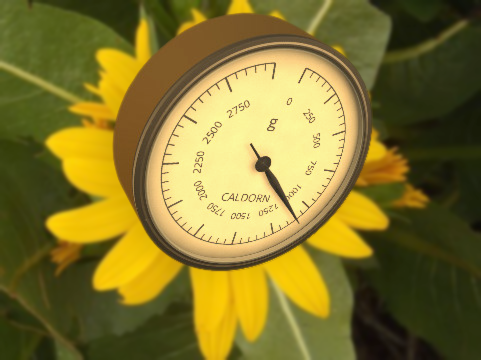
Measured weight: 1100
